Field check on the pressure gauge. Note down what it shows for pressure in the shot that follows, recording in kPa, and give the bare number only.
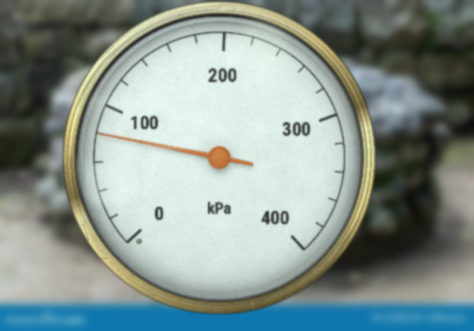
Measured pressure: 80
